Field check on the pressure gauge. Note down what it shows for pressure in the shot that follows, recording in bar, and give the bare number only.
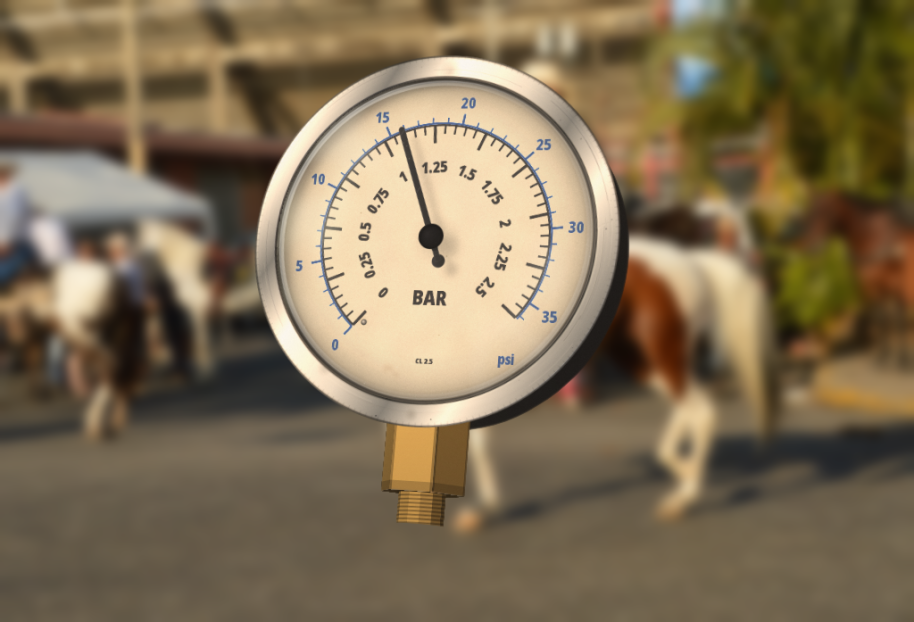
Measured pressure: 1.1
